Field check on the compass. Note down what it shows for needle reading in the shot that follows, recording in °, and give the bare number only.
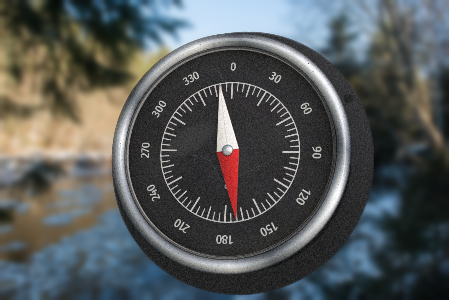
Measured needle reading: 170
